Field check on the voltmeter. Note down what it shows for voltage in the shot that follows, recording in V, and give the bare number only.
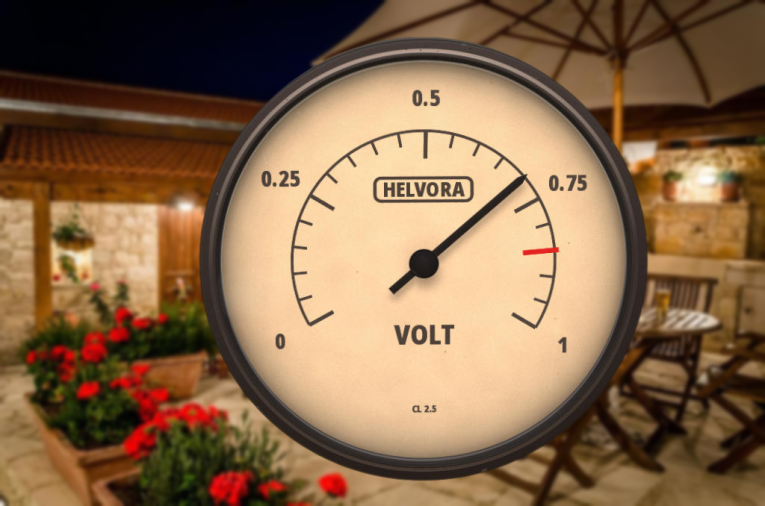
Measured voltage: 0.7
